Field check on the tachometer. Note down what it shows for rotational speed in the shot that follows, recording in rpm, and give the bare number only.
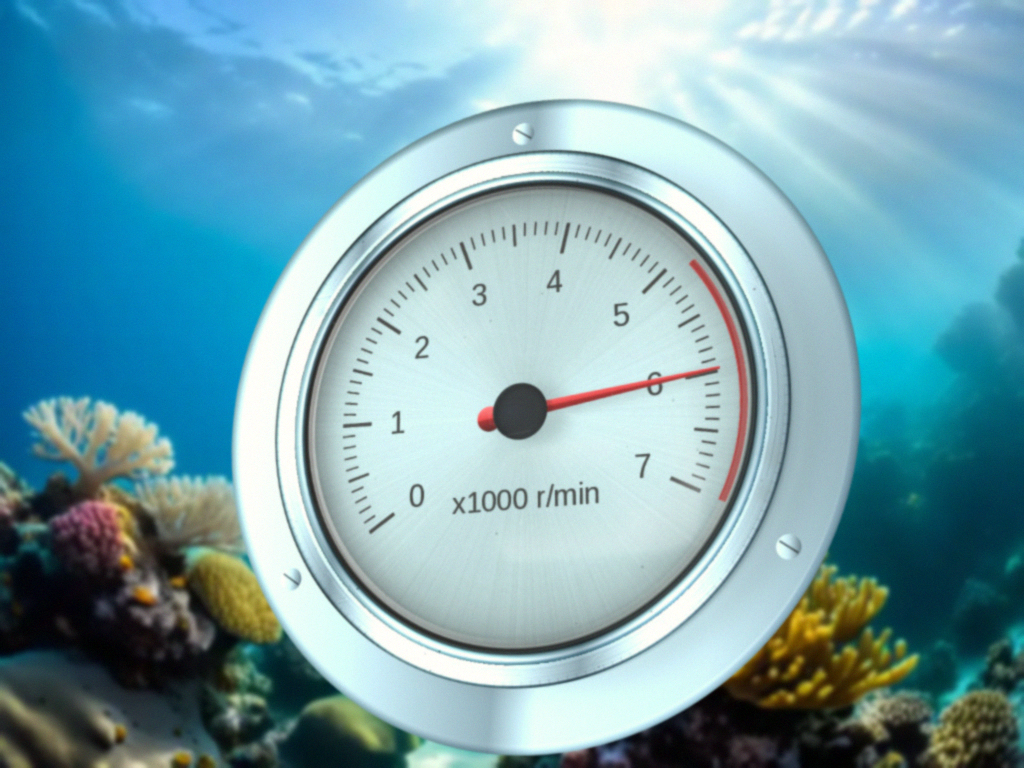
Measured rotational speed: 6000
